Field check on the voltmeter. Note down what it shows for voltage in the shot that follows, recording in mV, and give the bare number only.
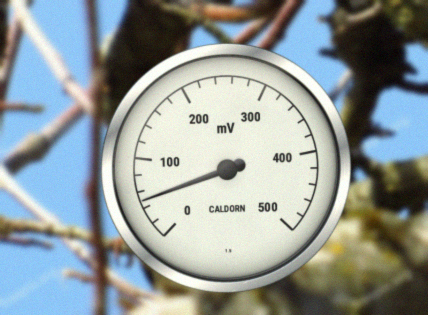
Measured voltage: 50
